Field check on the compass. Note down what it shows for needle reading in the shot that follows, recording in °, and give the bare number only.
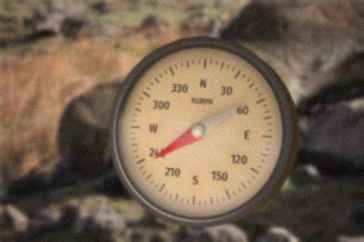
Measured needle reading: 235
